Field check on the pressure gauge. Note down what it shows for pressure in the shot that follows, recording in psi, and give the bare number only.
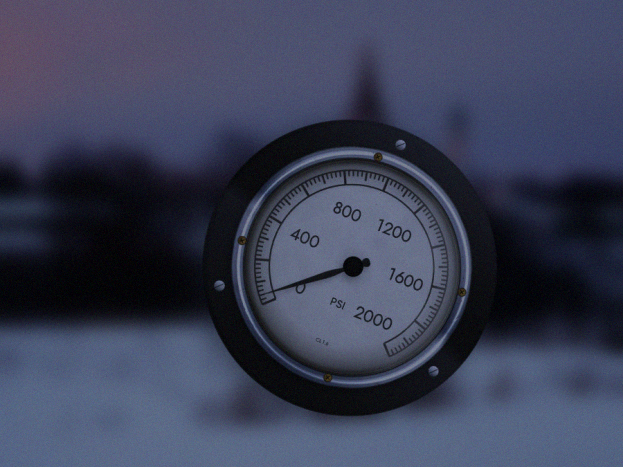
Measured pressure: 40
